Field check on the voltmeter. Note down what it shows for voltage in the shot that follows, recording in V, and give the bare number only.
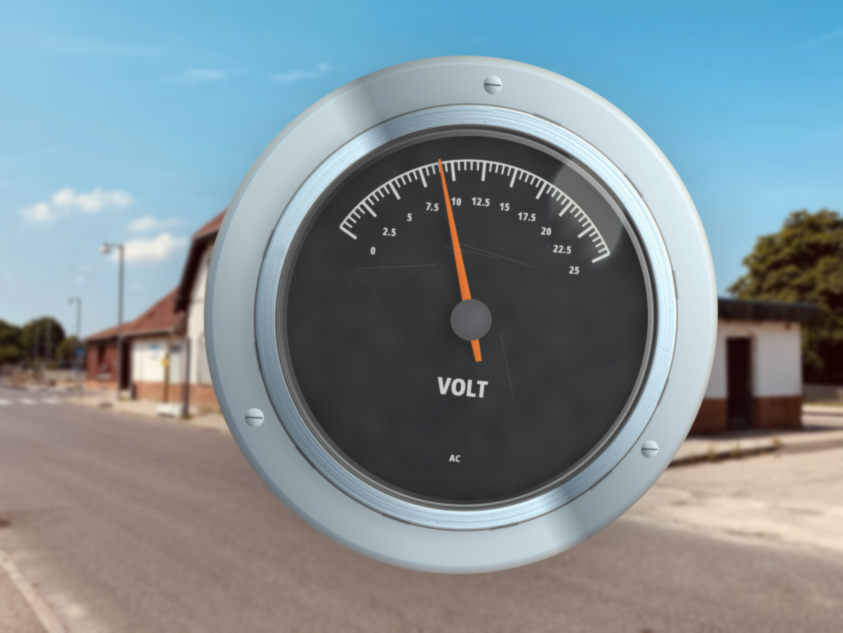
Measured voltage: 9
